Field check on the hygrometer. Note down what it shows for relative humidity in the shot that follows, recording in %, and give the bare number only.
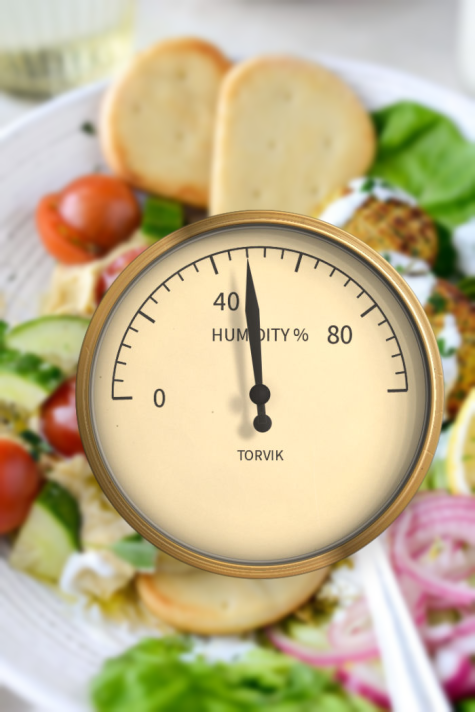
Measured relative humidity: 48
